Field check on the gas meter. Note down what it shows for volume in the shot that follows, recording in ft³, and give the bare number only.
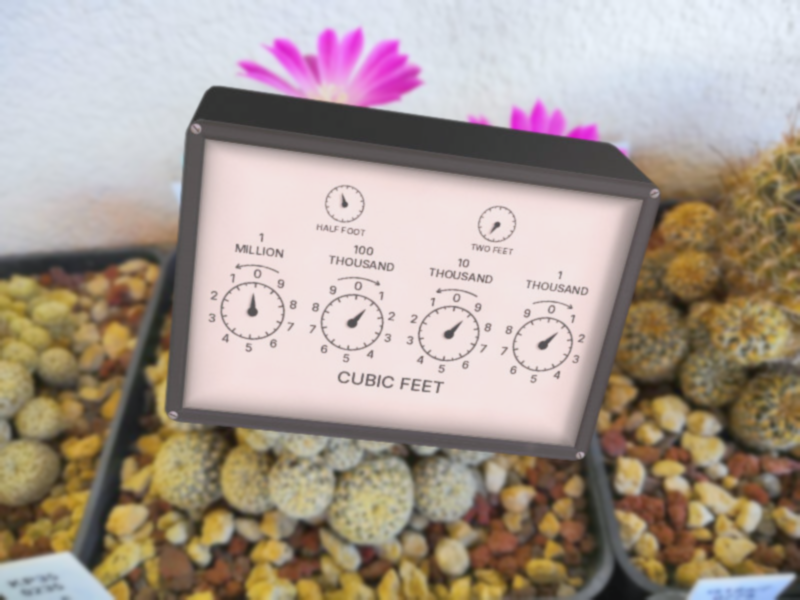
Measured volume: 9100
